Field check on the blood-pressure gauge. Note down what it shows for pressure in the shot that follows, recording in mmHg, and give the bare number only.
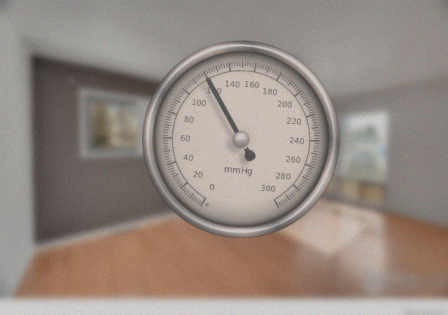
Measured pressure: 120
